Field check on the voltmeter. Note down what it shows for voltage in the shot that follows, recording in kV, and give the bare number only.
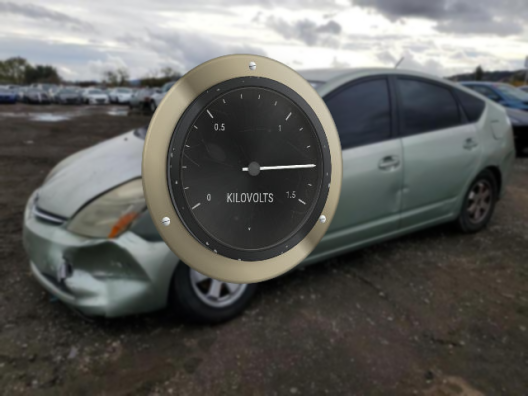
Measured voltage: 1.3
